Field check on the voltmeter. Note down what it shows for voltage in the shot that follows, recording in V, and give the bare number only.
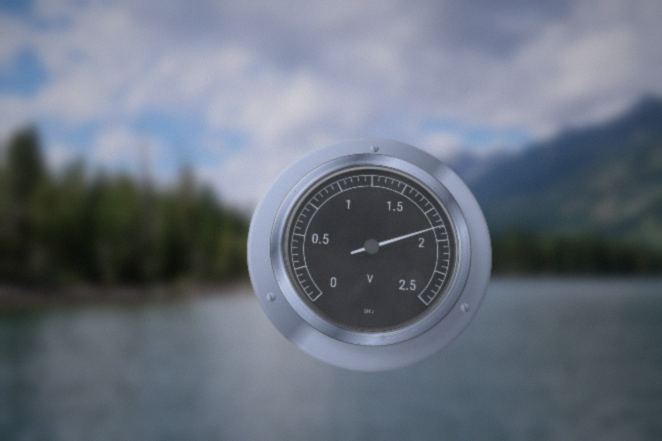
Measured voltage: 1.9
